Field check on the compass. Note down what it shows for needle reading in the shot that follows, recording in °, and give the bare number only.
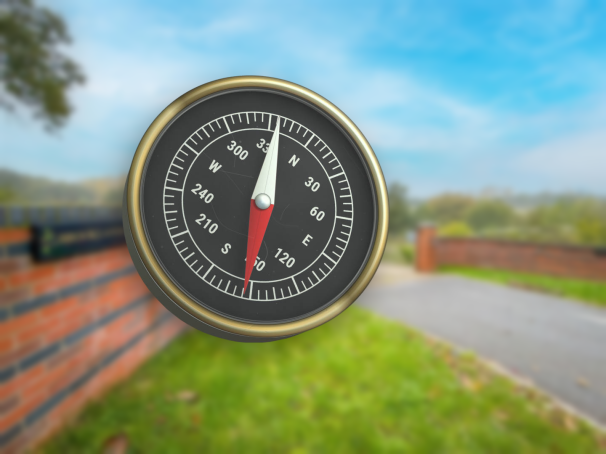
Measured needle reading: 155
